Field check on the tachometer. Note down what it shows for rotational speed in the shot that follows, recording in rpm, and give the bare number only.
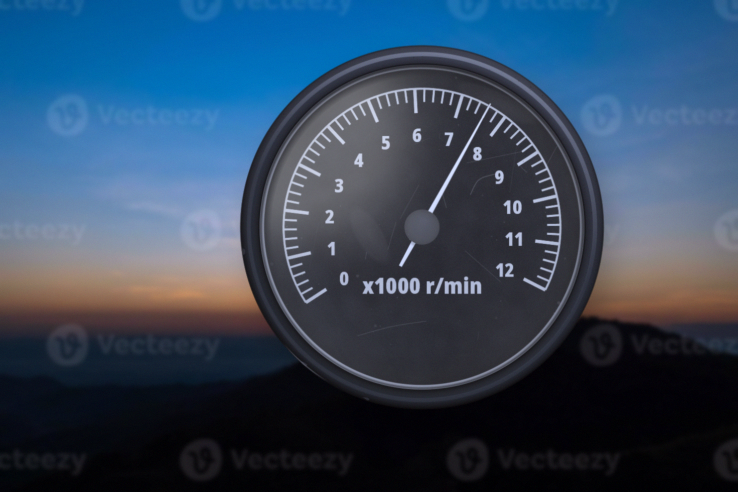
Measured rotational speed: 7600
